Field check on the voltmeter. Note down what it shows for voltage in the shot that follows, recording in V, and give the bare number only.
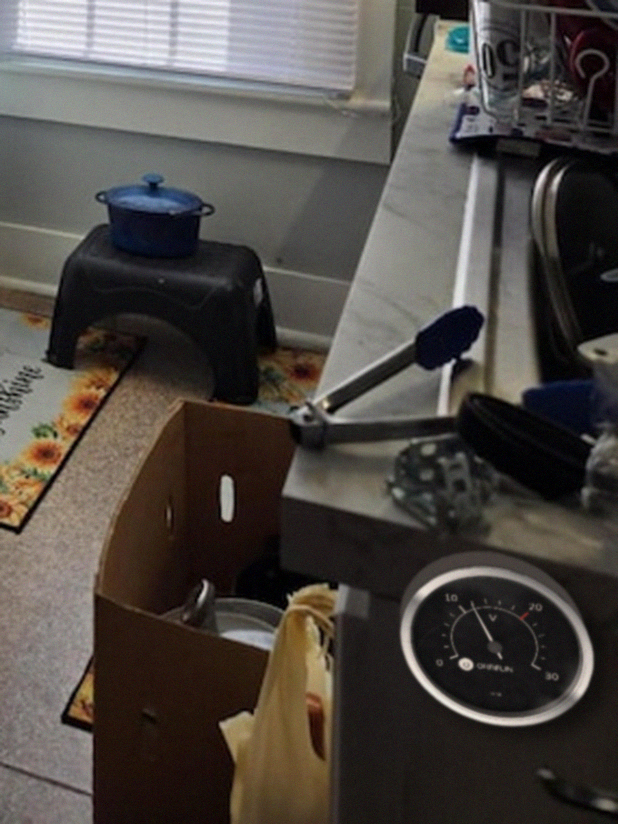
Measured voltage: 12
